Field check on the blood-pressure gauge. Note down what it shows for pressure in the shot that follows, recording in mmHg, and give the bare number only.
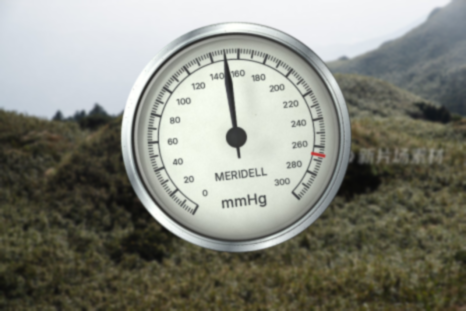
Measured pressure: 150
